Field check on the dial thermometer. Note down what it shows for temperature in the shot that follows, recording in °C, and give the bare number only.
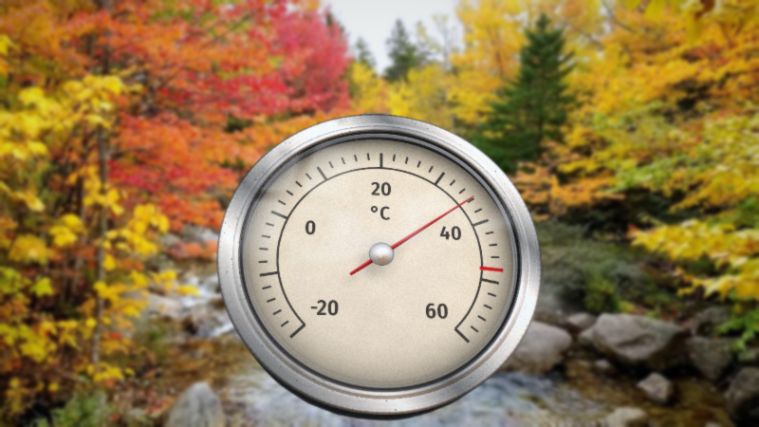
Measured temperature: 36
